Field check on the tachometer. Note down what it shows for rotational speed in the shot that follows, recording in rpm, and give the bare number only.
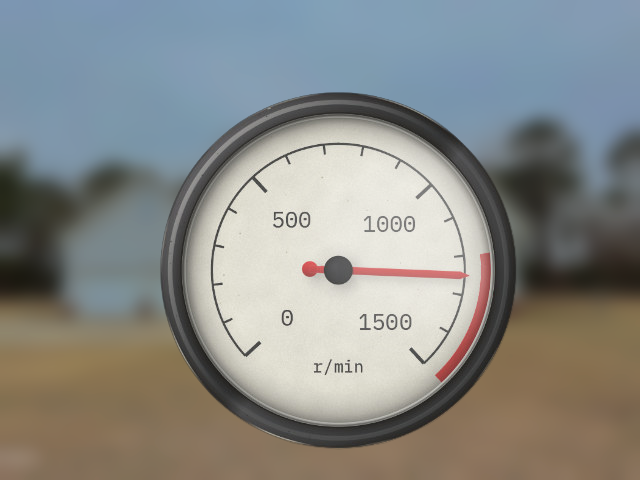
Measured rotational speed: 1250
